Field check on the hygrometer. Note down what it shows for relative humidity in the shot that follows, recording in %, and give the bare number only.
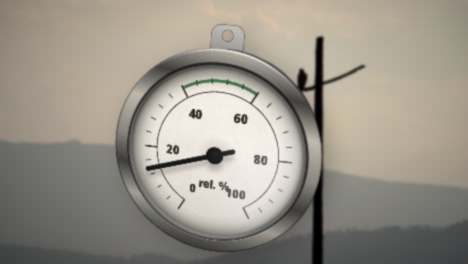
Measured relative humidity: 14
